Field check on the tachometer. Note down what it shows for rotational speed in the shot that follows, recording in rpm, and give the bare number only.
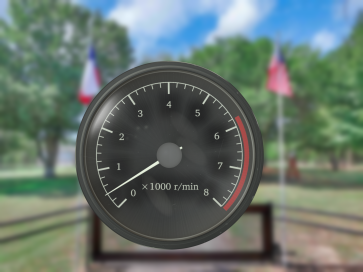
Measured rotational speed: 400
